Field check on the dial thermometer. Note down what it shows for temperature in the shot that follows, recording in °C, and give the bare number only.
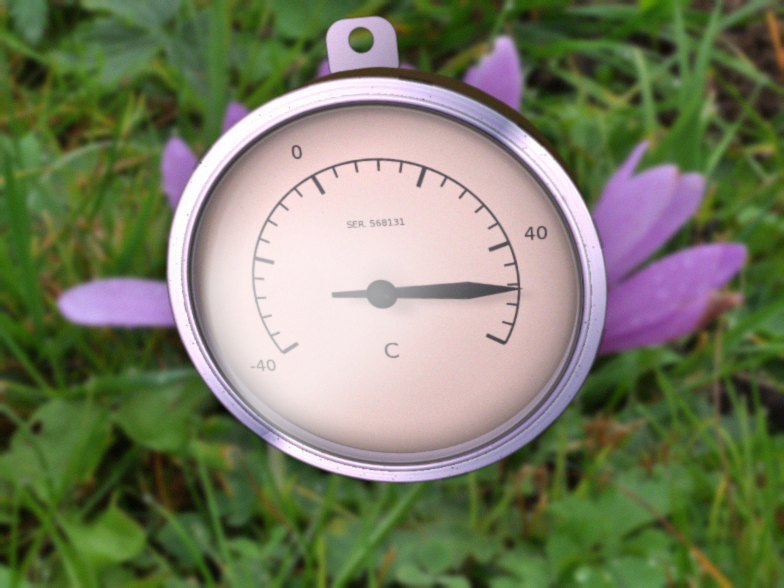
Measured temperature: 48
